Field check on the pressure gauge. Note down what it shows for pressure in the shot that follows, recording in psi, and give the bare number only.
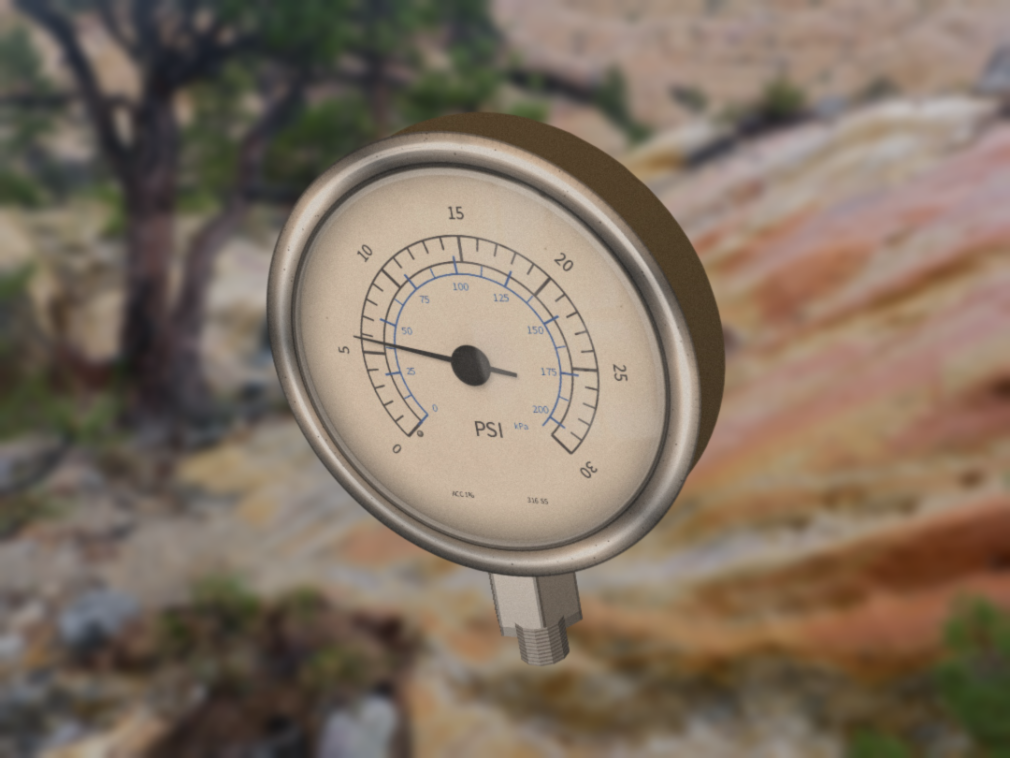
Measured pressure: 6
